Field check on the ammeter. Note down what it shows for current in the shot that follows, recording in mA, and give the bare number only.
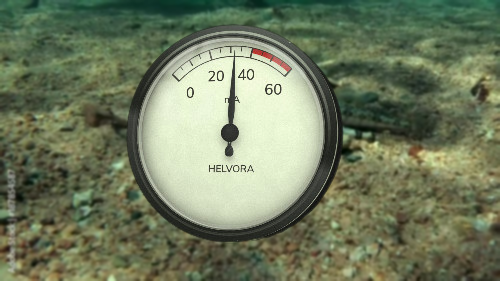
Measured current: 32.5
